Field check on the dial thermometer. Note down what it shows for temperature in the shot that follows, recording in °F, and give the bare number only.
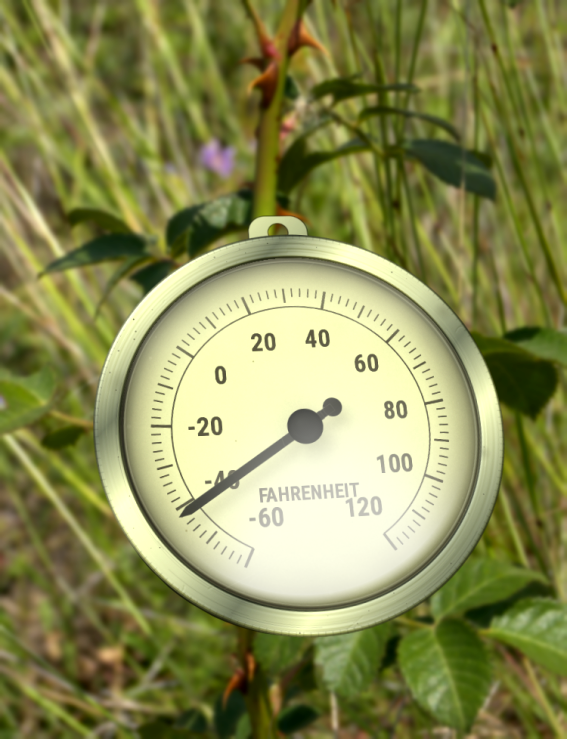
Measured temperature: -42
